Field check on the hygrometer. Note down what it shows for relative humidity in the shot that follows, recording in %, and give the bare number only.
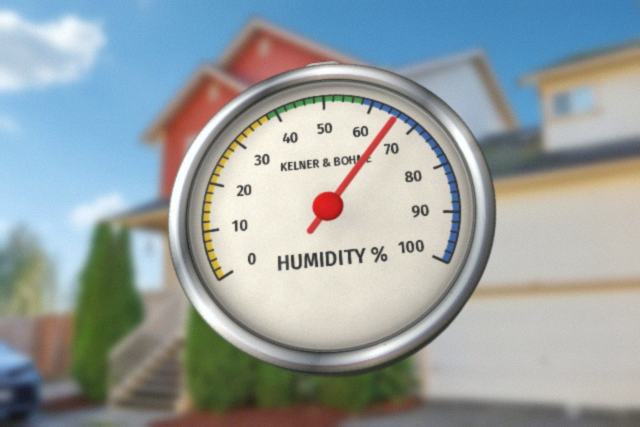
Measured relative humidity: 66
